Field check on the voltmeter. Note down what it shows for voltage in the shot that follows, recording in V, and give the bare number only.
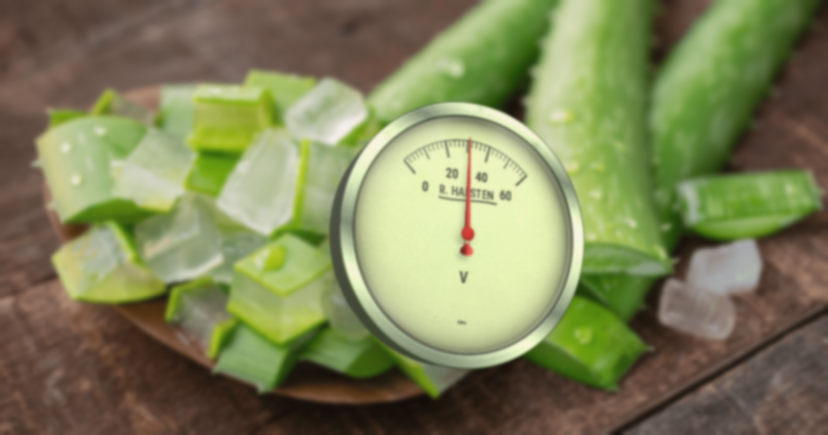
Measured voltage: 30
